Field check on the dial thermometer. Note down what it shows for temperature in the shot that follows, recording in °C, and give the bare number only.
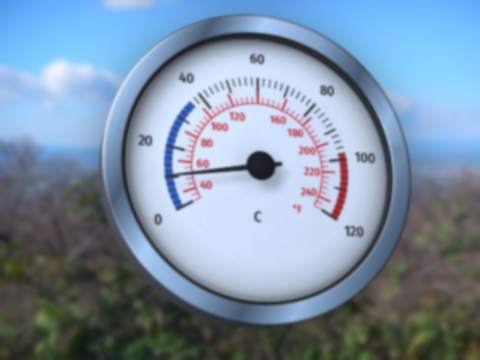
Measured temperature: 10
